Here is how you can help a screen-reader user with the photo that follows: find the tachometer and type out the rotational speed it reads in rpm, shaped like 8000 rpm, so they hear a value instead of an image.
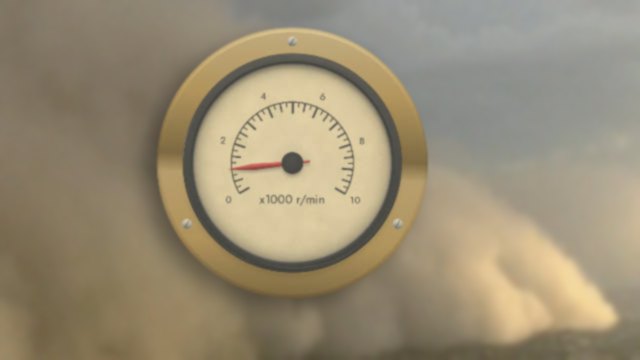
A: 1000 rpm
